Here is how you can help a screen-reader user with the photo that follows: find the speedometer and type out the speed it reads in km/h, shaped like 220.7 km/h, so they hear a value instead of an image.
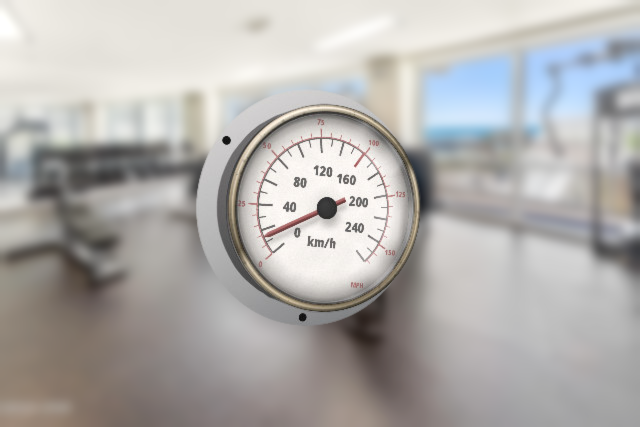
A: 15 km/h
